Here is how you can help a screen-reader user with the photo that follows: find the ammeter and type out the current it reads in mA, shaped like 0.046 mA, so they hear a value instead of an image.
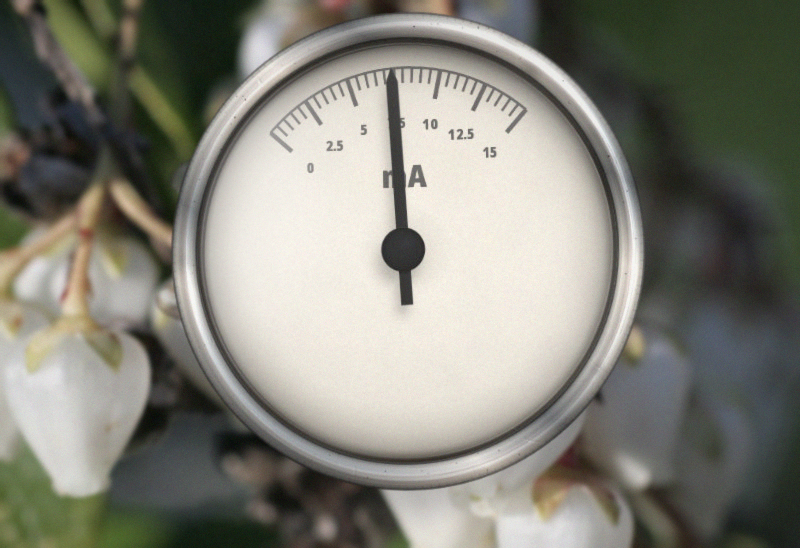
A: 7.5 mA
